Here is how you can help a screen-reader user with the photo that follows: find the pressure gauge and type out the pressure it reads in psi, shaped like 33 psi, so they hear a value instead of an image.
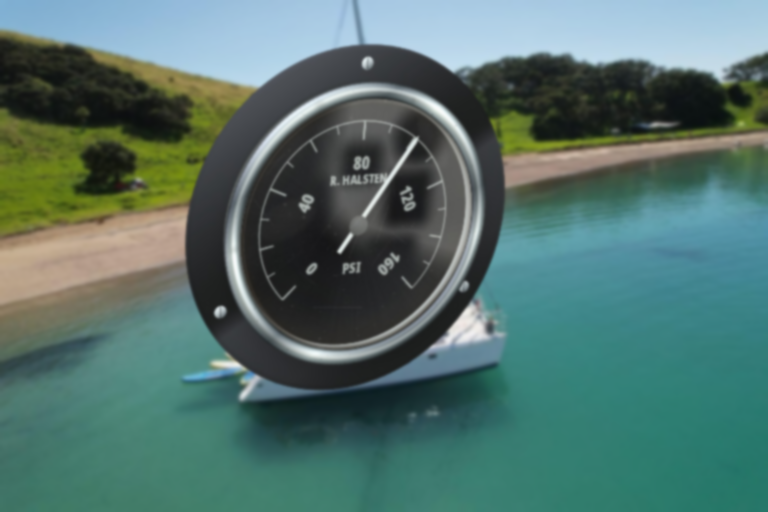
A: 100 psi
